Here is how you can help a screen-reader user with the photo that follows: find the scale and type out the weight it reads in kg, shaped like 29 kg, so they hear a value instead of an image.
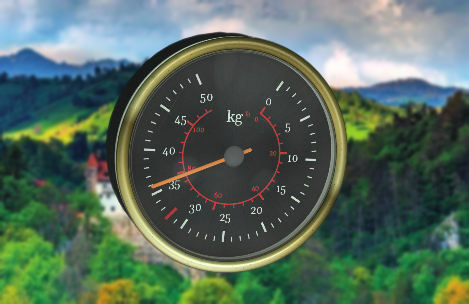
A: 36 kg
